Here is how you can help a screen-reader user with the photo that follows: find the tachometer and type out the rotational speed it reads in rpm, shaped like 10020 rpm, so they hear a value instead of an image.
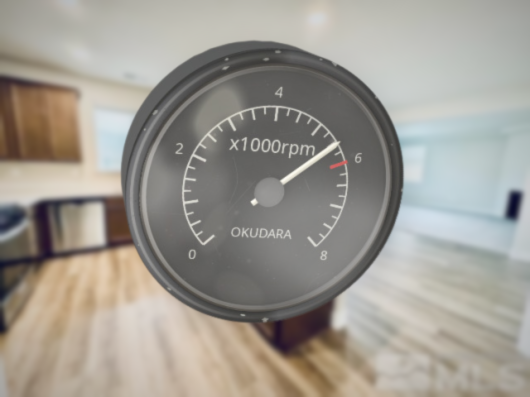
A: 5500 rpm
